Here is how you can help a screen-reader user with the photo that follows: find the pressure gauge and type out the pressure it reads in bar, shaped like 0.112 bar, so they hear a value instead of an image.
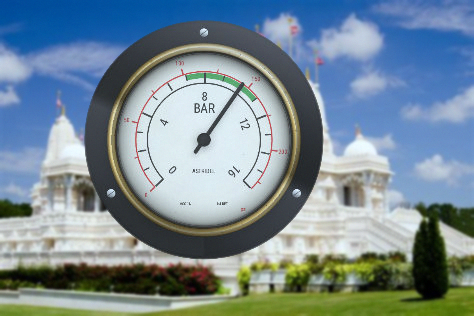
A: 10 bar
